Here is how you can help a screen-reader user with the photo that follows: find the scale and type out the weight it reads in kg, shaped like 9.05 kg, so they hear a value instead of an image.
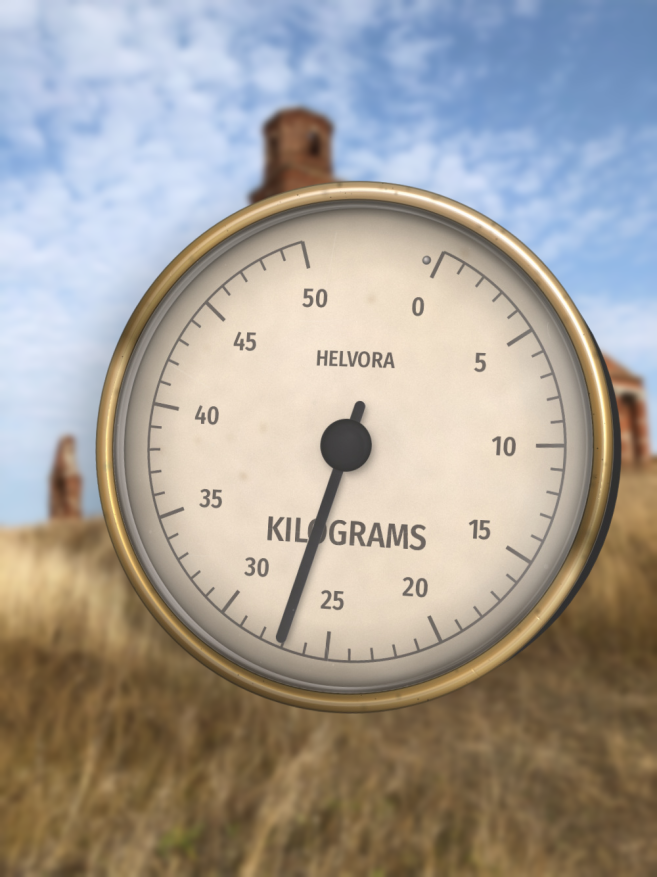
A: 27 kg
